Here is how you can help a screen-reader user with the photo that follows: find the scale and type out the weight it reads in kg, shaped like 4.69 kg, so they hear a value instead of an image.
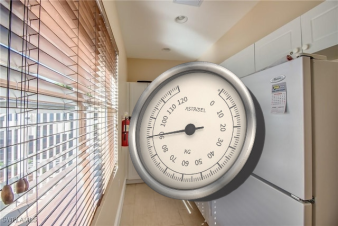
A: 90 kg
